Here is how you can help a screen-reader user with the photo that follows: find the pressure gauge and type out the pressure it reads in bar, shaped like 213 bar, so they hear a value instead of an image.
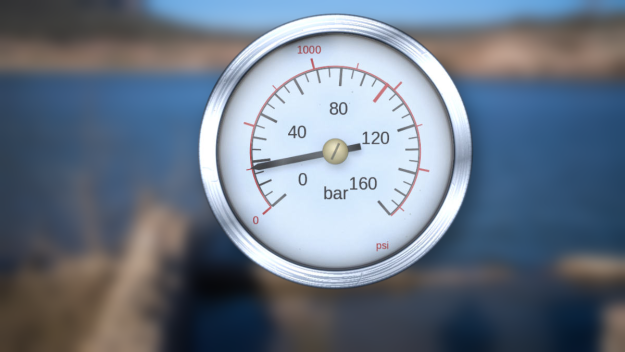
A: 17.5 bar
